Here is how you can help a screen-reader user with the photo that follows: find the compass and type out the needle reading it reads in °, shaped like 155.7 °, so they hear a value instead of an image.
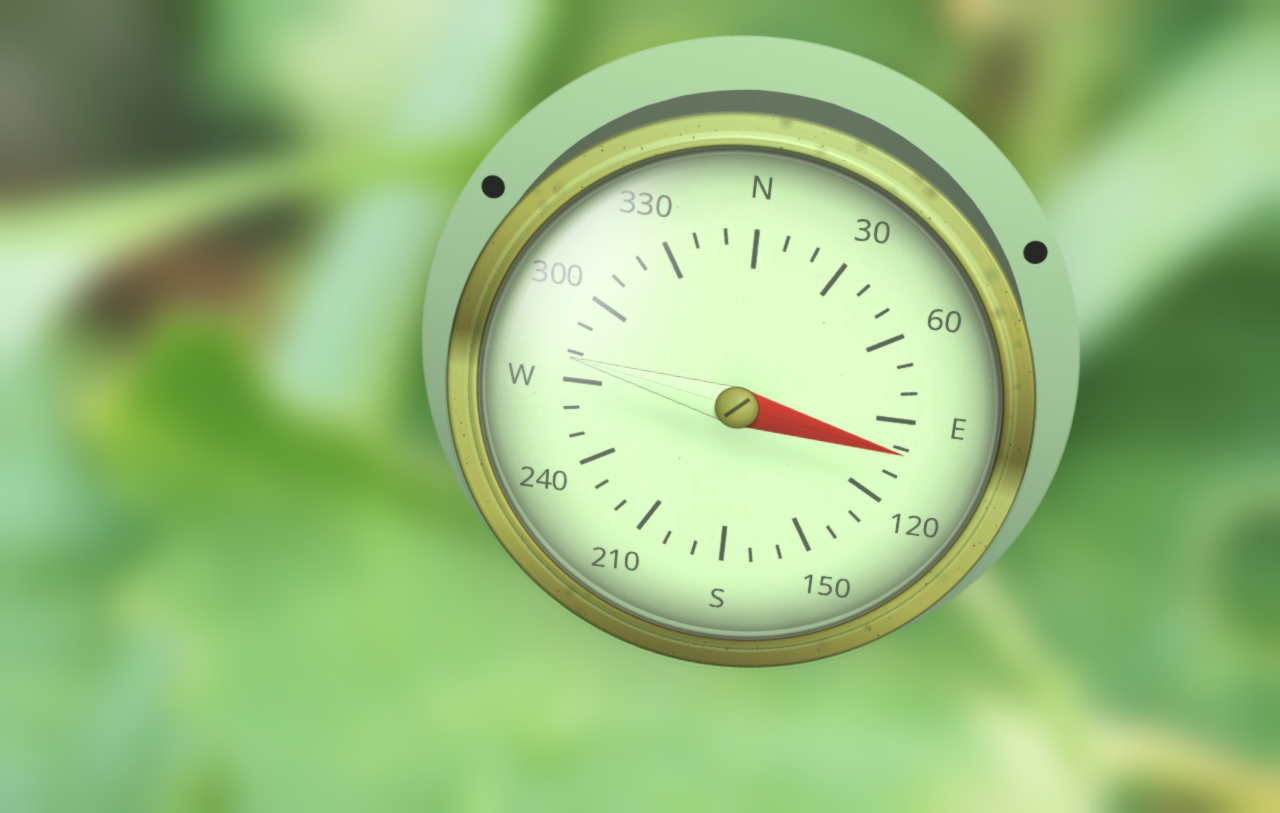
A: 100 °
